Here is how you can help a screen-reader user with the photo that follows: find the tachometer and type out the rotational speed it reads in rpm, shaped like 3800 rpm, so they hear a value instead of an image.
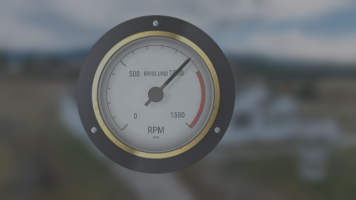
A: 1000 rpm
